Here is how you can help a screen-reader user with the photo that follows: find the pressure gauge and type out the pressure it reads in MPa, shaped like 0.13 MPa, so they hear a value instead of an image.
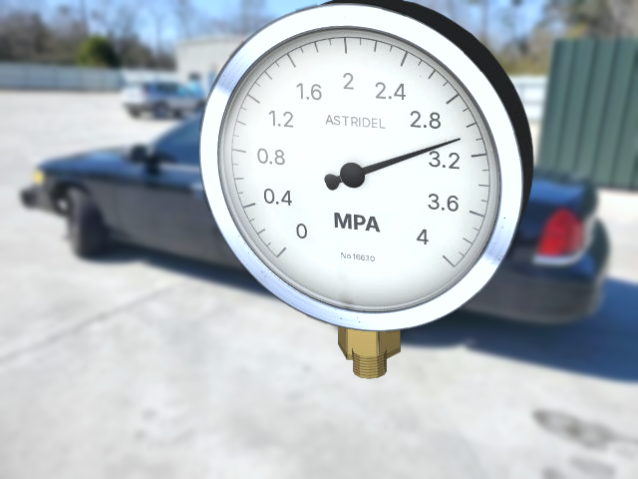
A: 3.05 MPa
